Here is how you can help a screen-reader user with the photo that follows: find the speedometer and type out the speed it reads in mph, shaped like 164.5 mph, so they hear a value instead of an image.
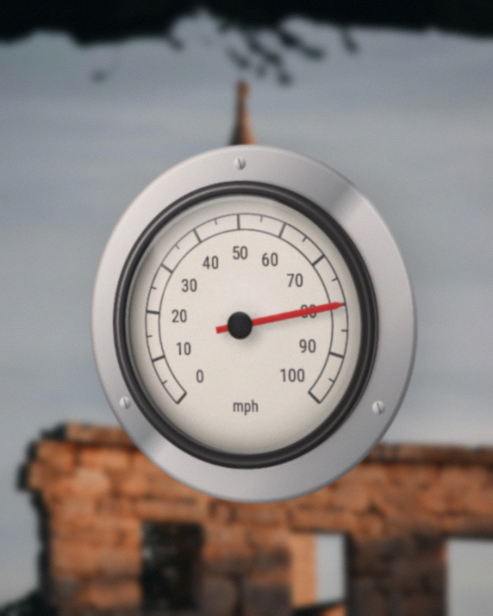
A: 80 mph
